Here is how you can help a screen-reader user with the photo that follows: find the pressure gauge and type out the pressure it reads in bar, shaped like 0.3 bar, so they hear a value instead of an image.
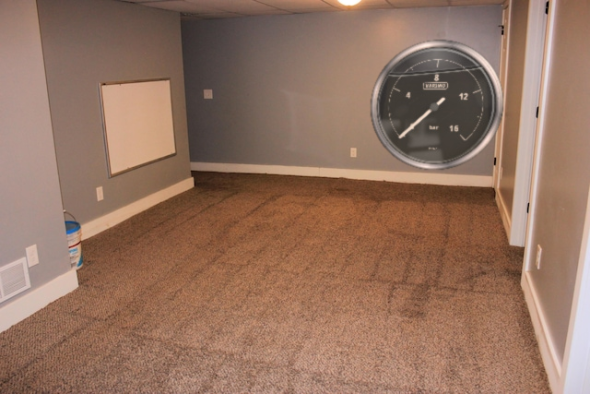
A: 0 bar
